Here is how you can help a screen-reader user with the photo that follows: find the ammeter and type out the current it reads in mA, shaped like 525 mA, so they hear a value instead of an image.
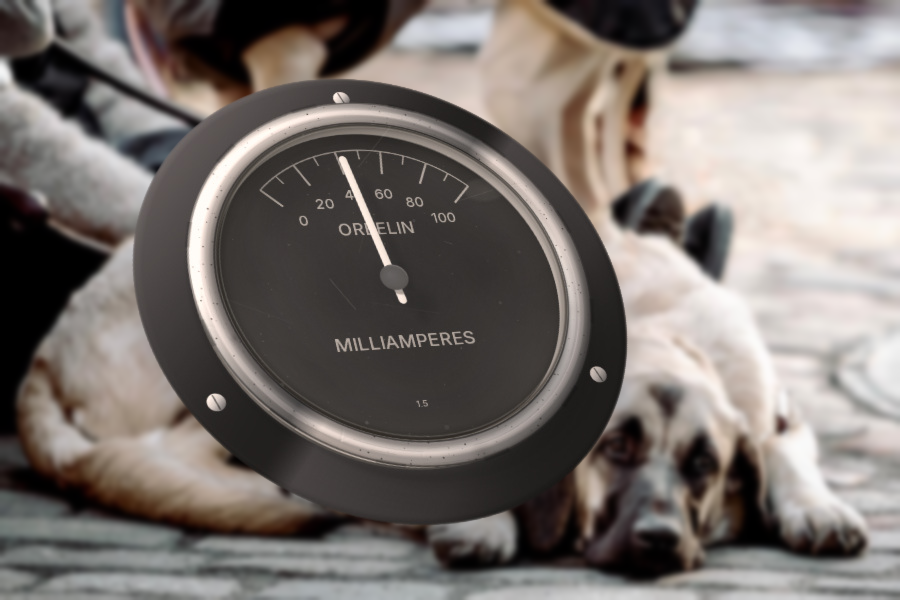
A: 40 mA
